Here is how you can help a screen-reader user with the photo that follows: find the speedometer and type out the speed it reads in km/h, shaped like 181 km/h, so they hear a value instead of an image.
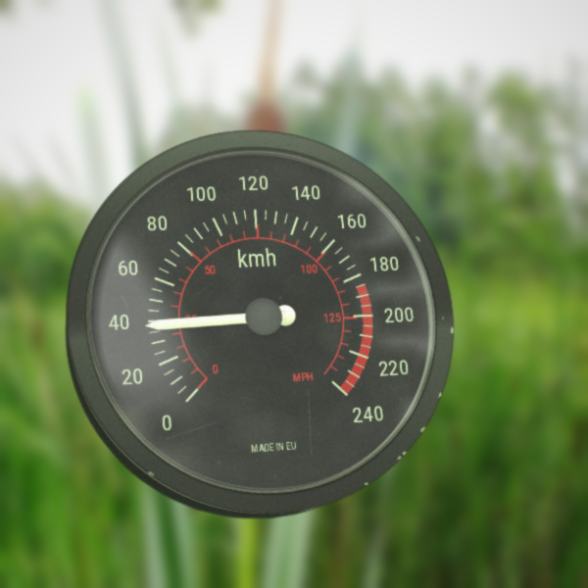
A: 37.5 km/h
